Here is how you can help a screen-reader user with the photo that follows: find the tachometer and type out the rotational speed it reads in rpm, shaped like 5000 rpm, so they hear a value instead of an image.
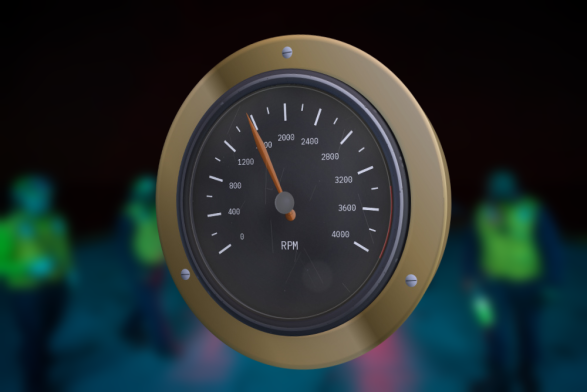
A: 1600 rpm
